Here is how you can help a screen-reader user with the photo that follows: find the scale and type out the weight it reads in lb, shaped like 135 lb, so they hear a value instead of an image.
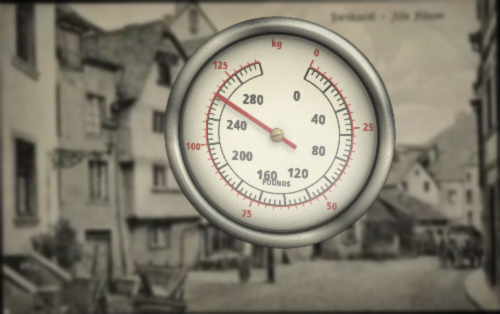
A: 260 lb
